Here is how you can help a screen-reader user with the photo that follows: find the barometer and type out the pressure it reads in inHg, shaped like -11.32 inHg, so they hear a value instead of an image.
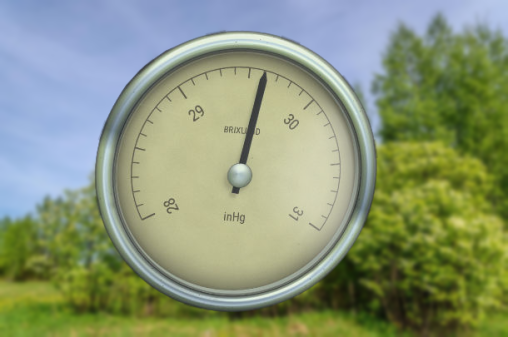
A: 29.6 inHg
